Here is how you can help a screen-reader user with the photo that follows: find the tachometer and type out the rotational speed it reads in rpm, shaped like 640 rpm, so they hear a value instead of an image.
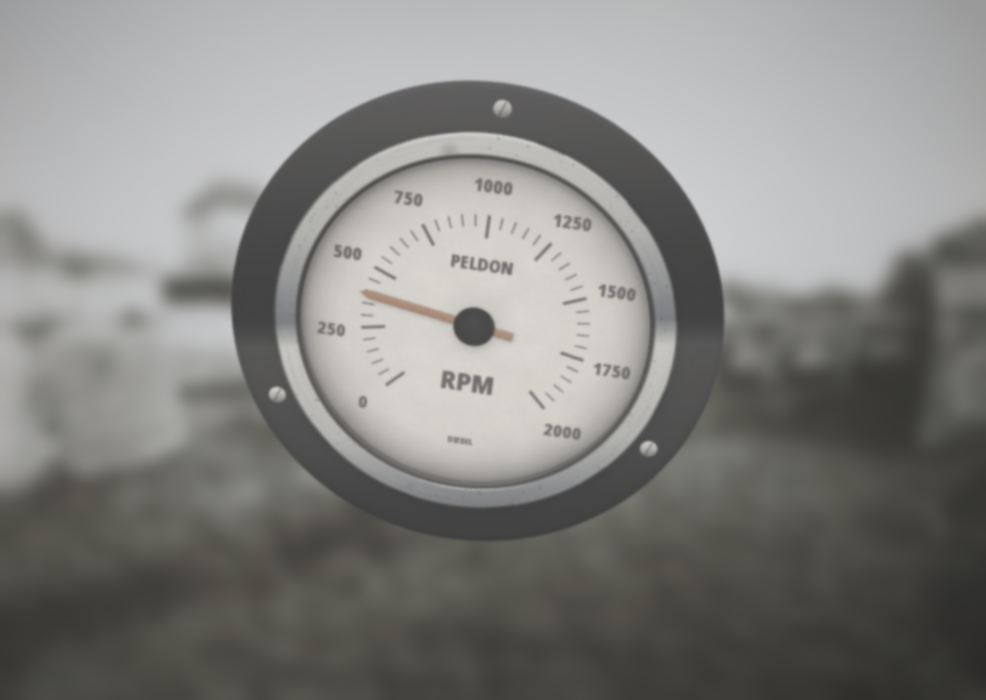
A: 400 rpm
